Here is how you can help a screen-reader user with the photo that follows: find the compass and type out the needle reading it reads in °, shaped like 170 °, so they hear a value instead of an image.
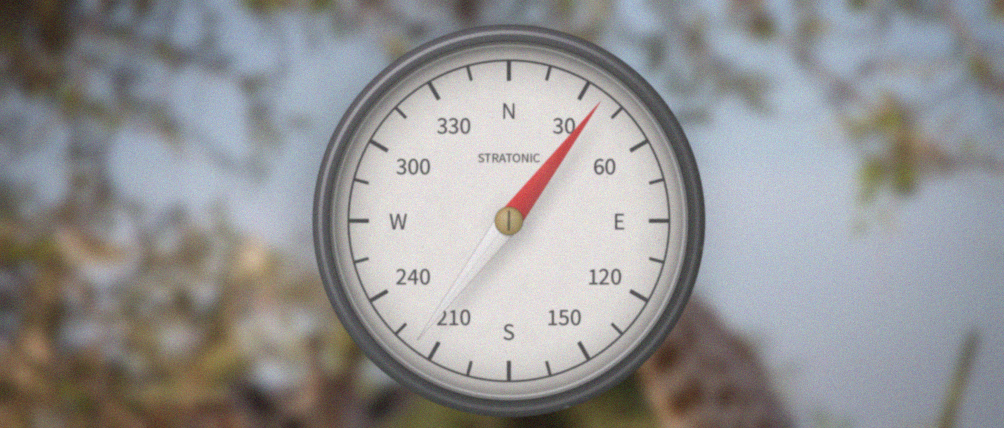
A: 37.5 °
